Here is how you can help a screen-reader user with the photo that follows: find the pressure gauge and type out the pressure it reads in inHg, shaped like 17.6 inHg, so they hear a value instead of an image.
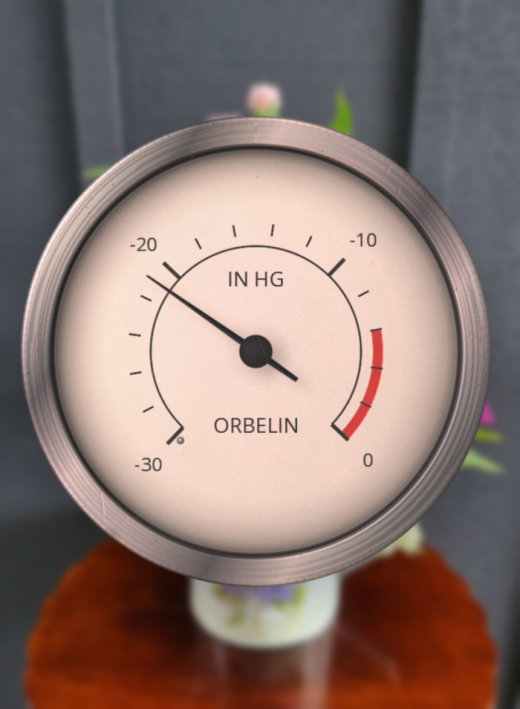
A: -21 inHg
